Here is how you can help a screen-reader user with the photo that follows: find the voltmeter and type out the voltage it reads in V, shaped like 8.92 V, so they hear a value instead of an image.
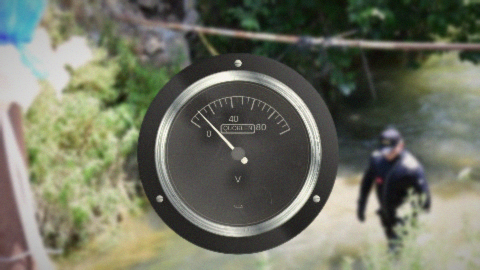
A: 10 V
